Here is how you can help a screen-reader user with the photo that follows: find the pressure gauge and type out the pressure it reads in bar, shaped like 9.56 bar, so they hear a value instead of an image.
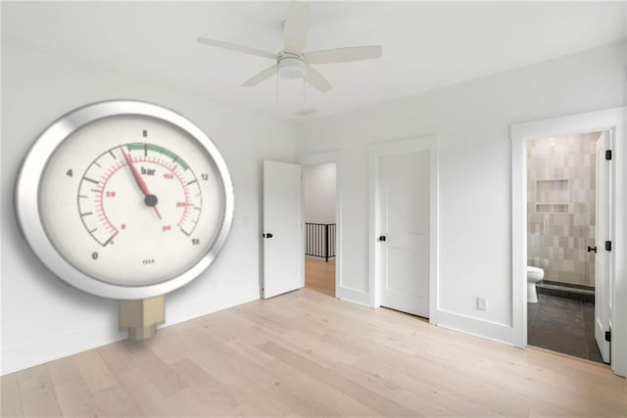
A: 6.5 bar
